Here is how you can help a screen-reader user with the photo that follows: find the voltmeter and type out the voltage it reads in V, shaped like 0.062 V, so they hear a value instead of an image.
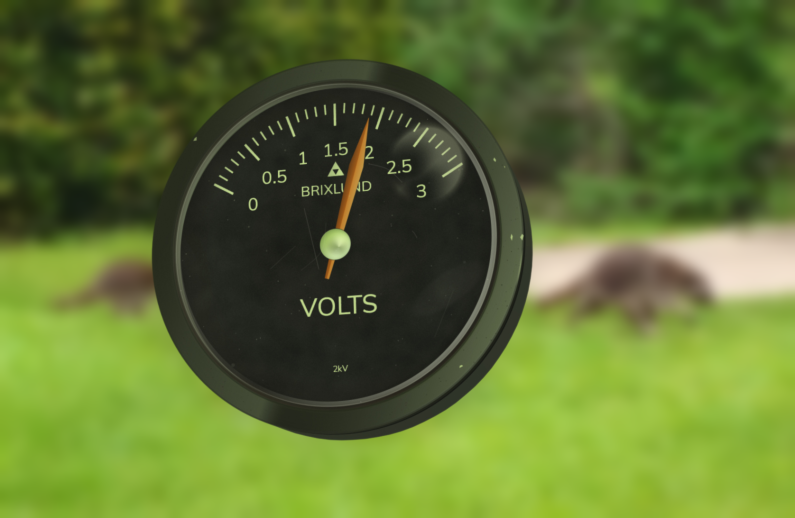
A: 1.9 V
